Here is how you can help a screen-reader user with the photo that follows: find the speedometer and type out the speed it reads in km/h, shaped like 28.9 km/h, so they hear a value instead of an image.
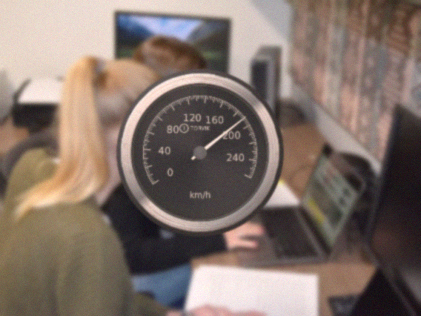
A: 190 km/h
